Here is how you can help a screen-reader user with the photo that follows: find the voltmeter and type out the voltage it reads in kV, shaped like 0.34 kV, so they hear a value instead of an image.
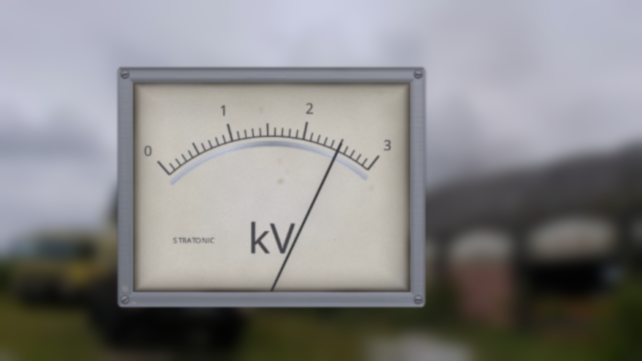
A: 2.5 kV
